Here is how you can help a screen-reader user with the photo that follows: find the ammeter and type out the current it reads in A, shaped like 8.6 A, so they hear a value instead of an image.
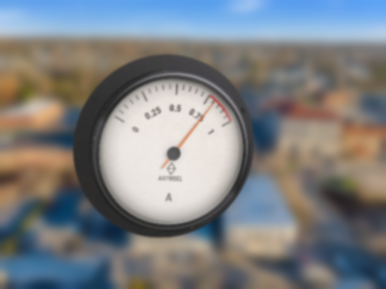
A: 0.8 A
